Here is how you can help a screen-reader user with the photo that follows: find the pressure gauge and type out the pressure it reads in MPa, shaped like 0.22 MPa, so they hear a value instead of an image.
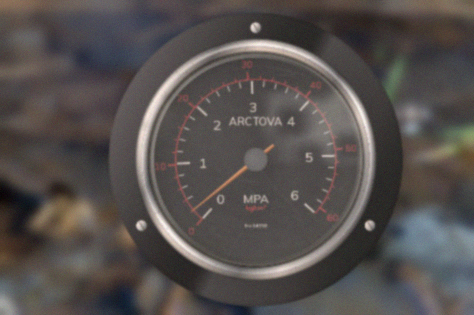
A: 0.2 MPa
